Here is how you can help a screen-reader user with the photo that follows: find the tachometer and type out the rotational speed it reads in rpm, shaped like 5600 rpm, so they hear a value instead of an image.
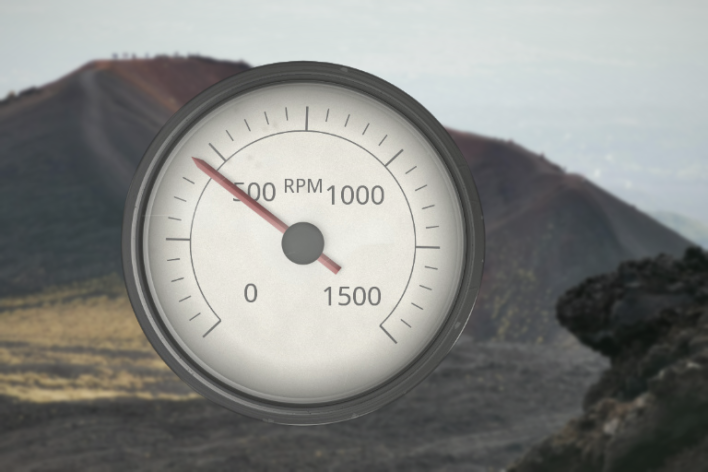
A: 450 rpm
